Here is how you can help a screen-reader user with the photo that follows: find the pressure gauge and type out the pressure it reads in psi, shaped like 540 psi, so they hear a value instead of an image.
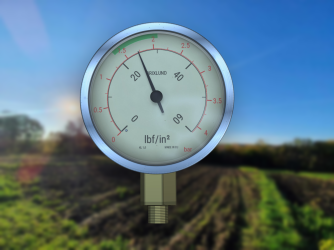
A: 25 psi
